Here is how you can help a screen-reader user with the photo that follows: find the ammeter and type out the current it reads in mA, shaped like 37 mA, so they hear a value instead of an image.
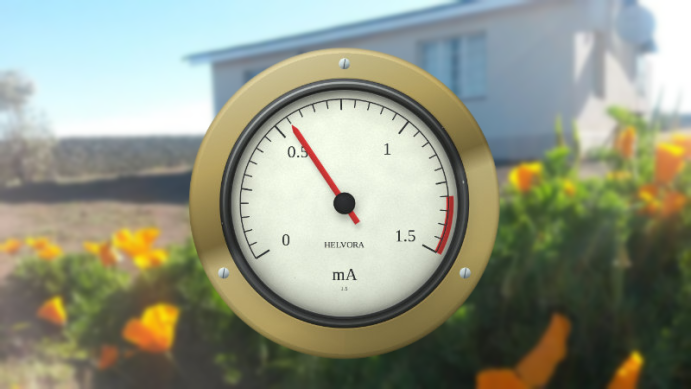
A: 0.55 mA
